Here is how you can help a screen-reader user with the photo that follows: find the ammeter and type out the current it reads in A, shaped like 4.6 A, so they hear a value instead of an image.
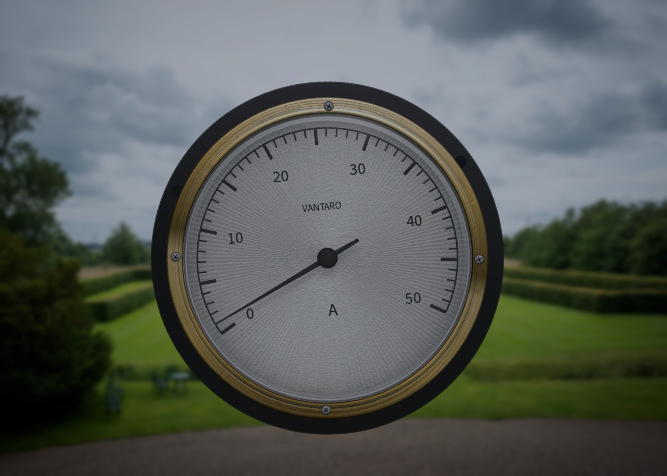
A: 1 A
